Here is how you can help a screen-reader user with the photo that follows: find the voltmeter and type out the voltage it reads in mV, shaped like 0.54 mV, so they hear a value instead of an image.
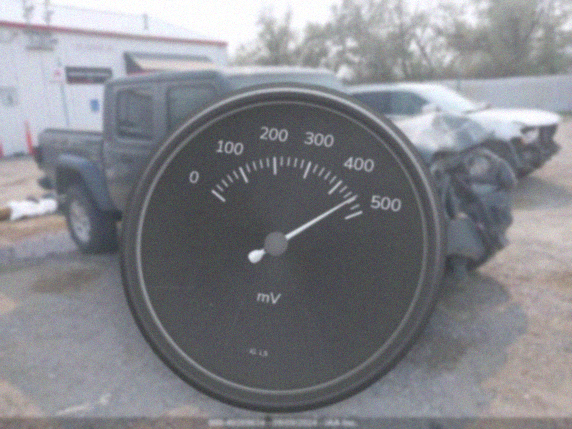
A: 460 mV
